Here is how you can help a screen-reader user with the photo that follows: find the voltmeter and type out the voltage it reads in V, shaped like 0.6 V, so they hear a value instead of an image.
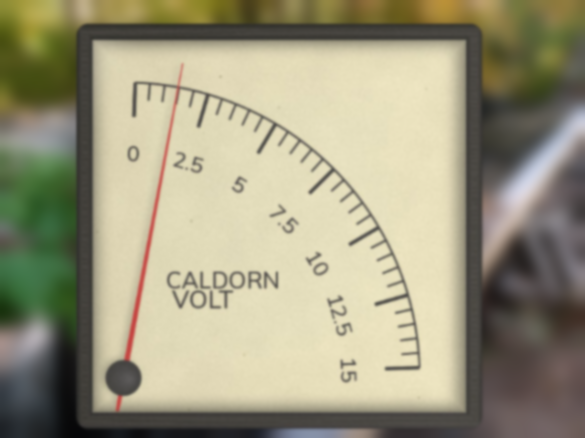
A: 1.5 V
